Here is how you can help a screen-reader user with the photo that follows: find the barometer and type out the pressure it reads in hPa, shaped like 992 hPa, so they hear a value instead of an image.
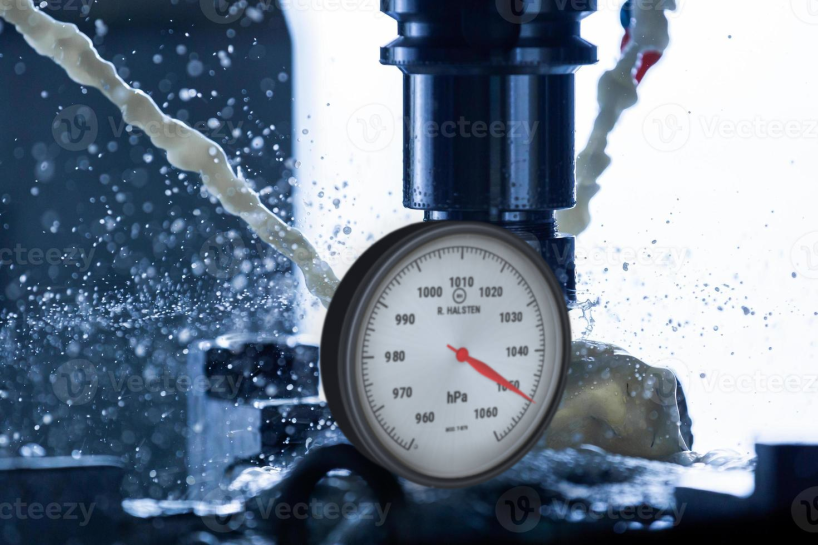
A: 1050 hPa
